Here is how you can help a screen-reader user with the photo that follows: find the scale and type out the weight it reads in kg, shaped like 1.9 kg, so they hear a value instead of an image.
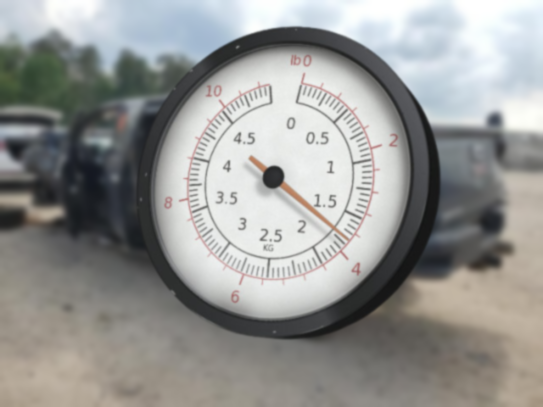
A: 1.7 kg
